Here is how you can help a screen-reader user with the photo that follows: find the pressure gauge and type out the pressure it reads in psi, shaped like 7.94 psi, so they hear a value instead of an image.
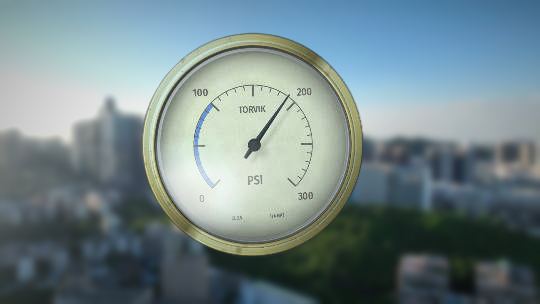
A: 190 psi
